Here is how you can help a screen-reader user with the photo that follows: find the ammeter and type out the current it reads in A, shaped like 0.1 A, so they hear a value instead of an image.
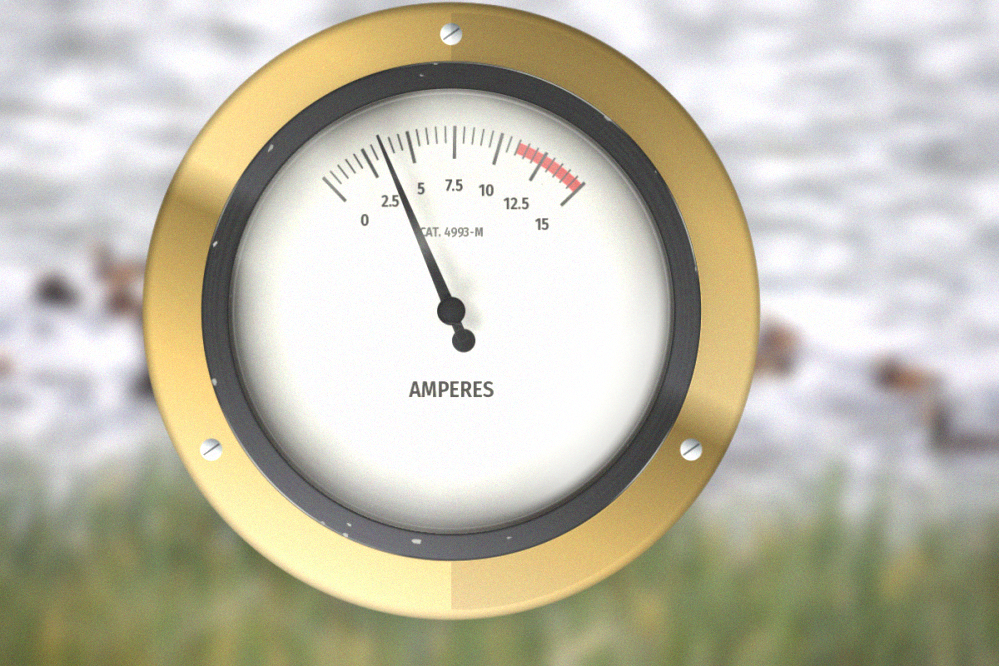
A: 3.5 A
